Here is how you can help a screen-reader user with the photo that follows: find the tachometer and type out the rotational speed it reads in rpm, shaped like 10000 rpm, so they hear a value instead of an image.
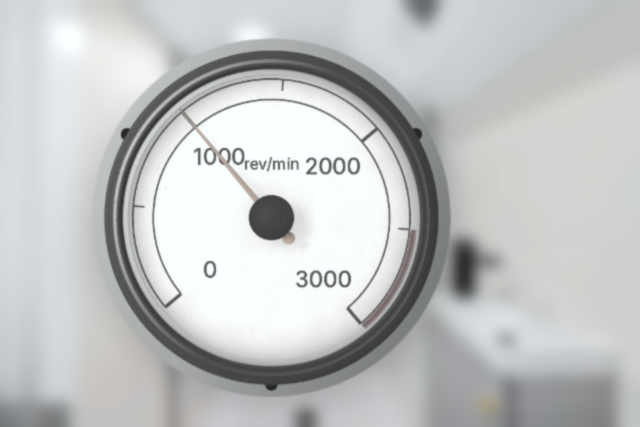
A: 1000 rpm
